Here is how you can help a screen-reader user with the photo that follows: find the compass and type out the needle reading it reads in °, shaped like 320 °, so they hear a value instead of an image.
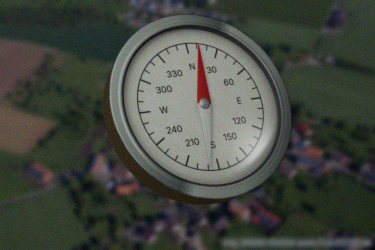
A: 10 °
